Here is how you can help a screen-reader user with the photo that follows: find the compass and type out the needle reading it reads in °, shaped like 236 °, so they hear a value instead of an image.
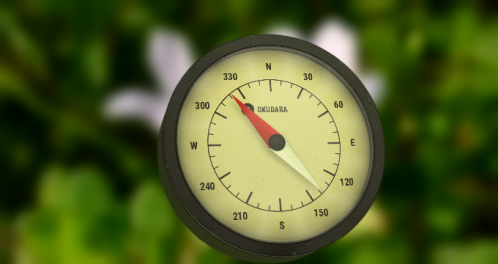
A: 320 °
